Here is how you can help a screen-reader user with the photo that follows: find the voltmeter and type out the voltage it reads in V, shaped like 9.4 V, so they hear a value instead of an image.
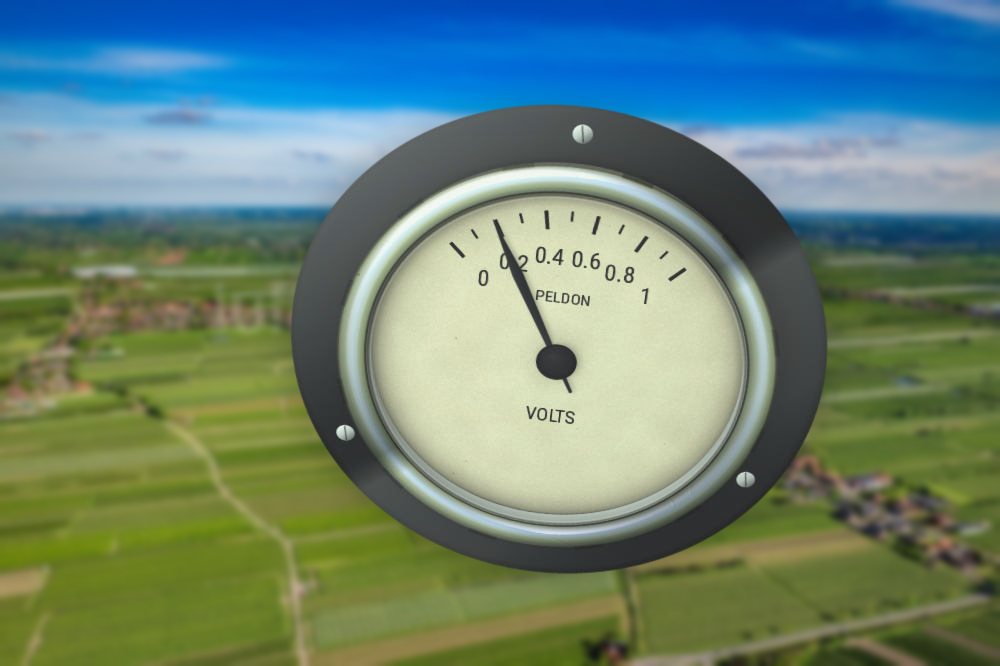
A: 0.2 V
